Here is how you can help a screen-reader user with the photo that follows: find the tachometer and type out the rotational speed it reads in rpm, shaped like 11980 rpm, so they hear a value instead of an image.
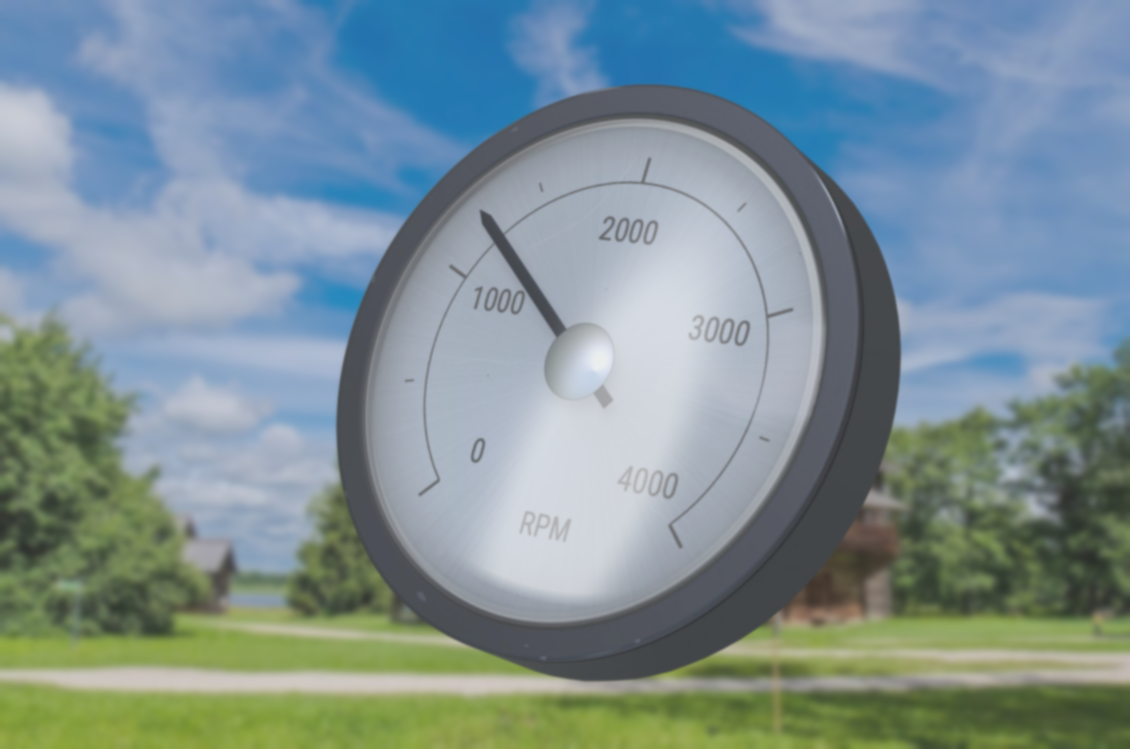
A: 1250 rpm
